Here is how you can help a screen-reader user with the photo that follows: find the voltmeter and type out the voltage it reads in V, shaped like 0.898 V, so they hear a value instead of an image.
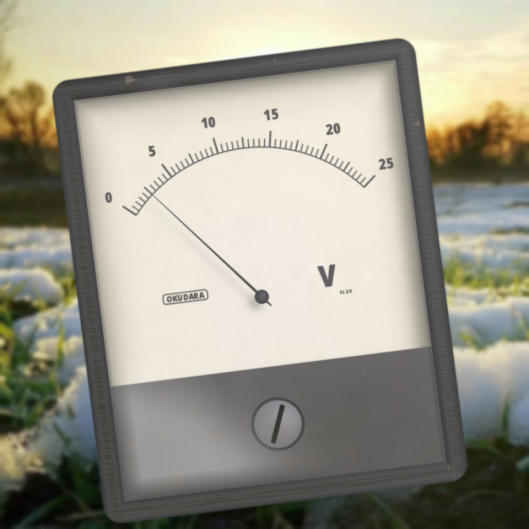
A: 2.5 V
